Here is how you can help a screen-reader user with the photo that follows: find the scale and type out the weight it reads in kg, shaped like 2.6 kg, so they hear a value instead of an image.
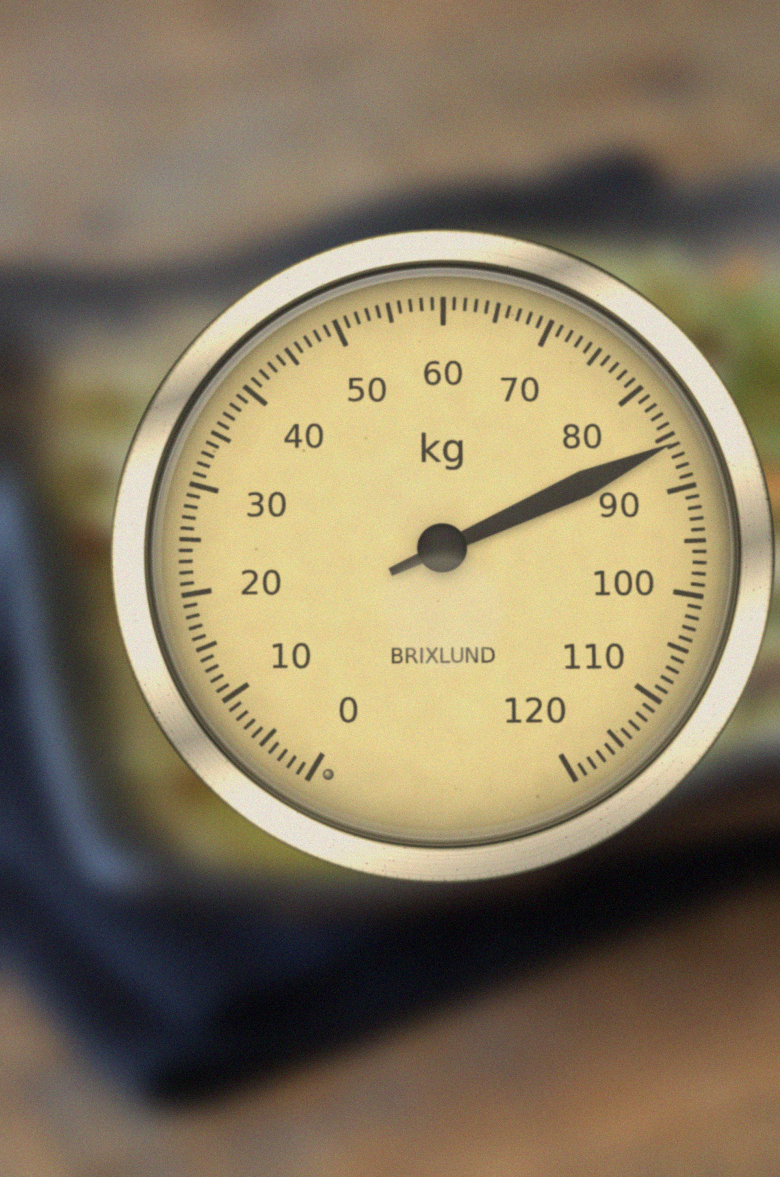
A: 86 kg
